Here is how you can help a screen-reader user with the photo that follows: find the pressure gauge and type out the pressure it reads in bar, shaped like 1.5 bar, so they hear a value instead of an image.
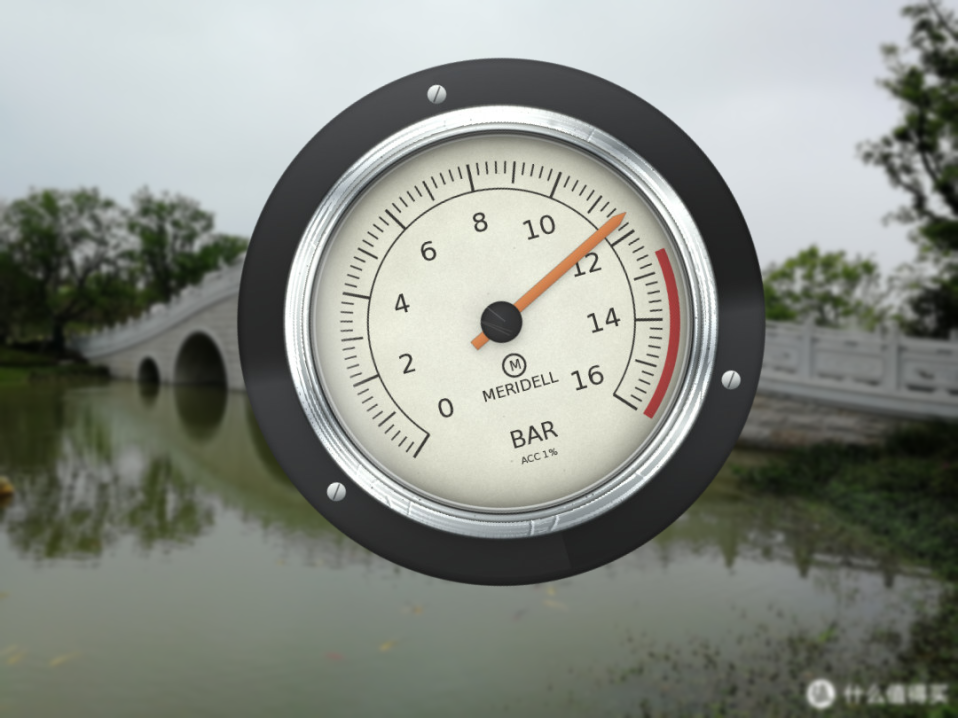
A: 11.6 bar
